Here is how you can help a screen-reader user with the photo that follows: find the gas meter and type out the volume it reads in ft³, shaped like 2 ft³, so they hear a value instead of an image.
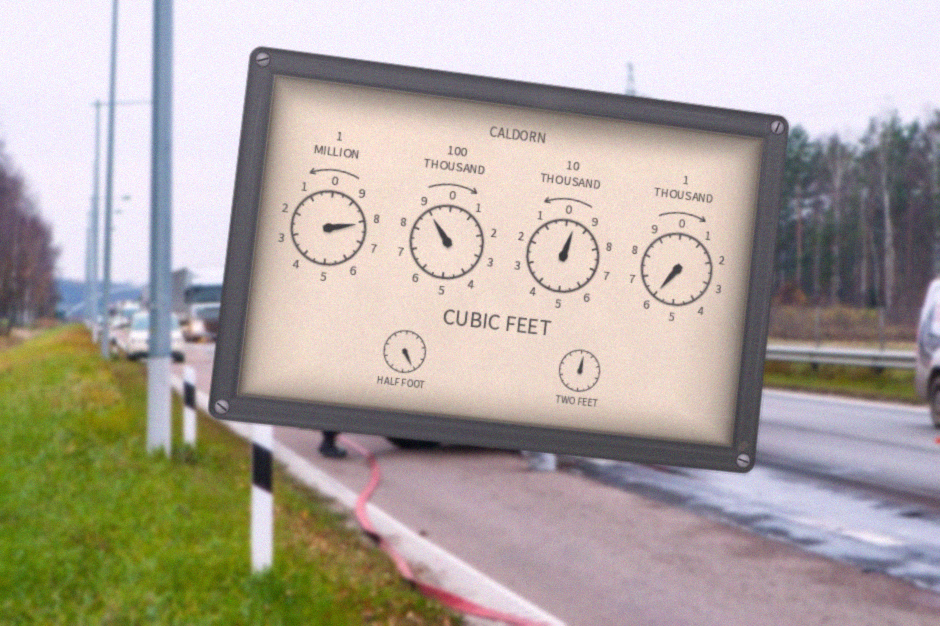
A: 789600 ft³
